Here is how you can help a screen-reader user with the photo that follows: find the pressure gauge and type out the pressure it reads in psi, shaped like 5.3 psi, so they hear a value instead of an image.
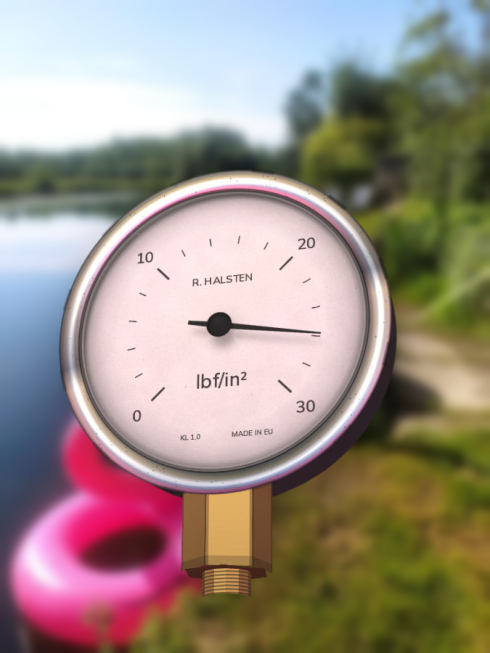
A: 26 psi
